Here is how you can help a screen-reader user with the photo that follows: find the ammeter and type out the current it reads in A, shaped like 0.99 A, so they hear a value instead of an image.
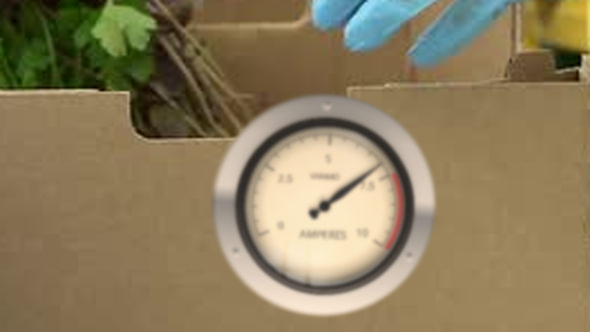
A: 7 A
